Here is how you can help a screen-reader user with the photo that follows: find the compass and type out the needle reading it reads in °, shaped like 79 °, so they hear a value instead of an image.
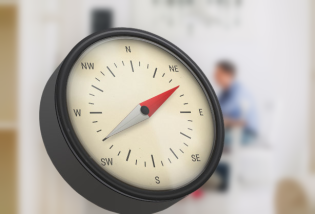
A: 60 °
